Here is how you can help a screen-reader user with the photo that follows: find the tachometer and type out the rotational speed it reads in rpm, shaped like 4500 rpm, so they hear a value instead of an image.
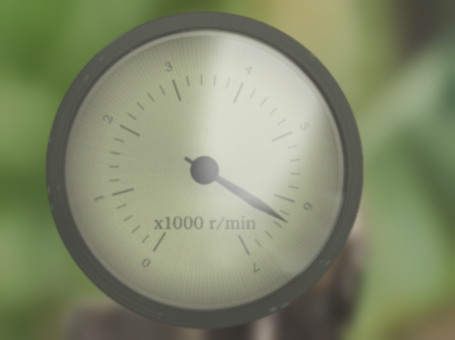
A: 6300 rpm
